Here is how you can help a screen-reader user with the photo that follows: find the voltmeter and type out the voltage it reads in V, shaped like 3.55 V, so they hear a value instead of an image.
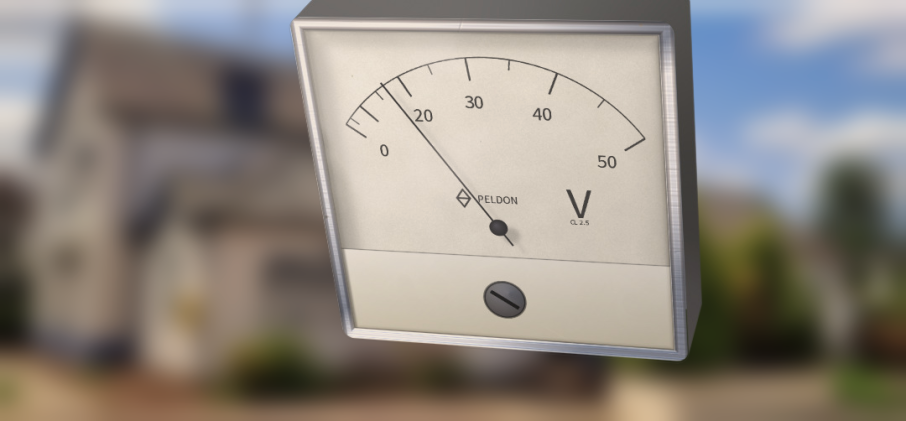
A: 17.5 V
